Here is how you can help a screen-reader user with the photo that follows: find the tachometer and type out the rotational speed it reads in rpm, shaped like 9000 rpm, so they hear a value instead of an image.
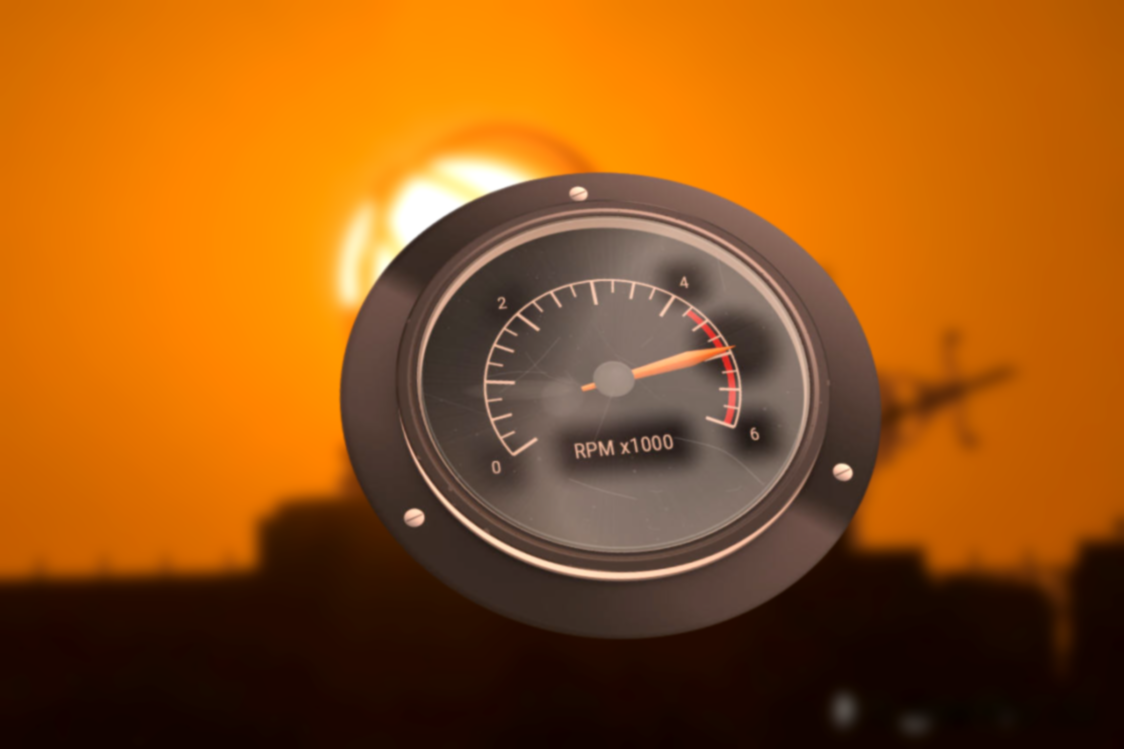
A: 5000 rpm
